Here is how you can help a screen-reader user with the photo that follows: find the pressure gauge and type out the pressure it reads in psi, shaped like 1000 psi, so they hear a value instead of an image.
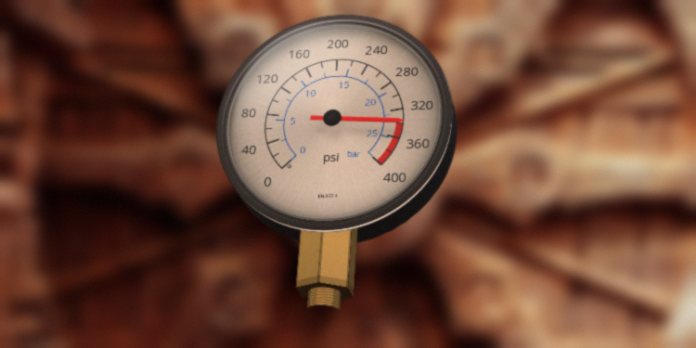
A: 340 psi
